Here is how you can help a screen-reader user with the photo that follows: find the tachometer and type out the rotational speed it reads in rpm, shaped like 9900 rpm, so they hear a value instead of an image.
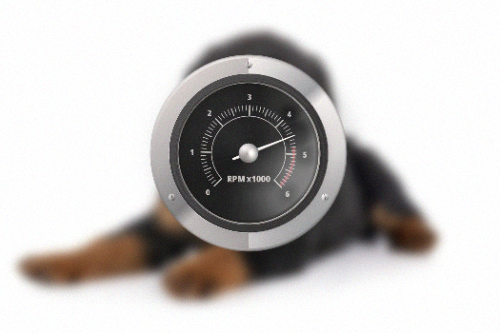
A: 4500 rpm
